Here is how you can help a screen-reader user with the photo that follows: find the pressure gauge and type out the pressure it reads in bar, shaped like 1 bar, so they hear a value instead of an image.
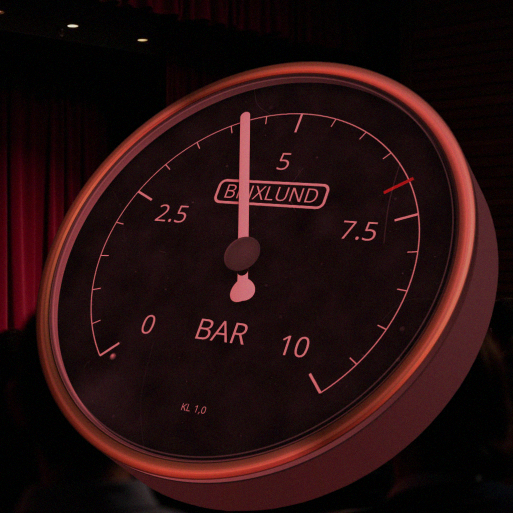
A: 4.25 bar
